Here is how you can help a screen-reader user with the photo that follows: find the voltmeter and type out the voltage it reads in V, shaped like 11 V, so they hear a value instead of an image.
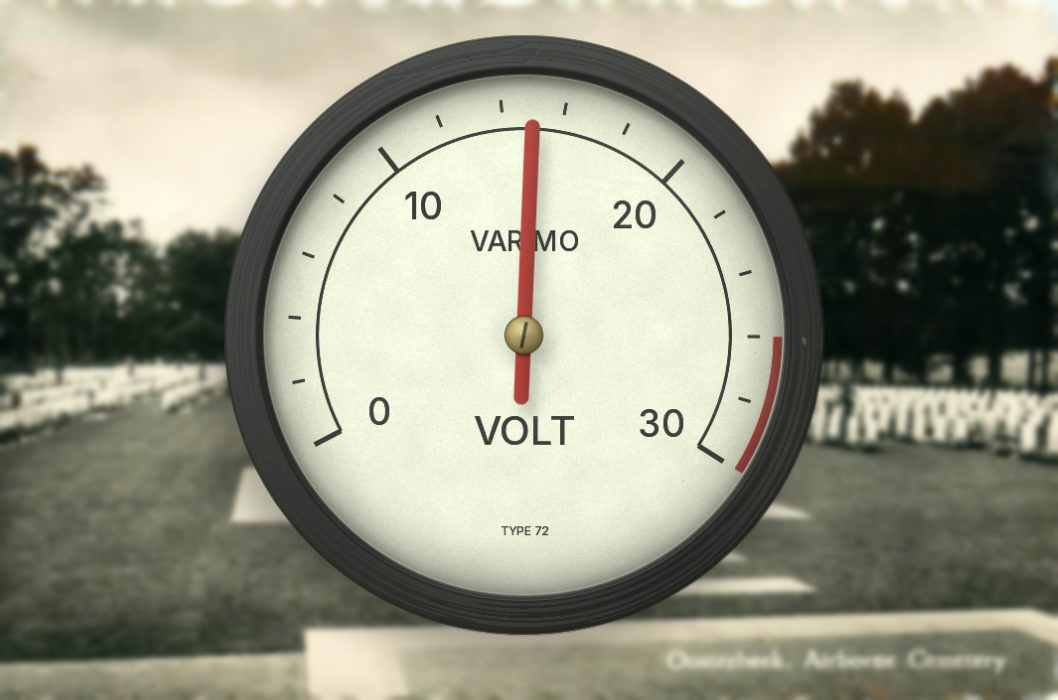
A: 15 V
